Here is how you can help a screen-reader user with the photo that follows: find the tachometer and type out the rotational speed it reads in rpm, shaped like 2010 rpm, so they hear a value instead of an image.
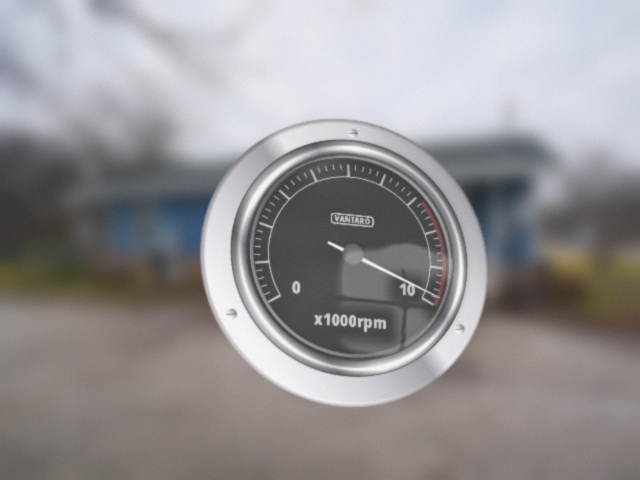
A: 9800 rpm
